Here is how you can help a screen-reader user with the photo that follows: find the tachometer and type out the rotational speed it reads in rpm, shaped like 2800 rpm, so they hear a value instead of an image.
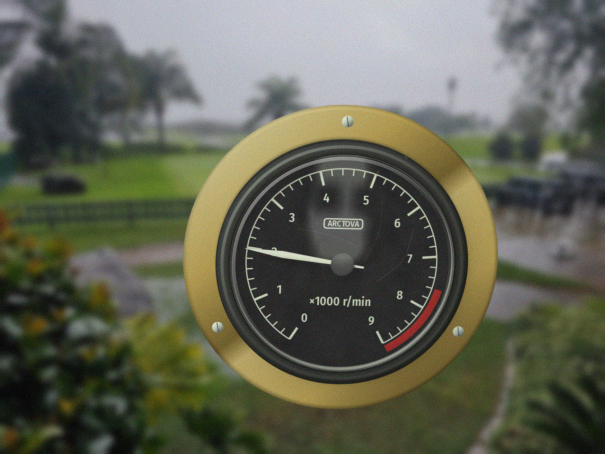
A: 2000 rpm
